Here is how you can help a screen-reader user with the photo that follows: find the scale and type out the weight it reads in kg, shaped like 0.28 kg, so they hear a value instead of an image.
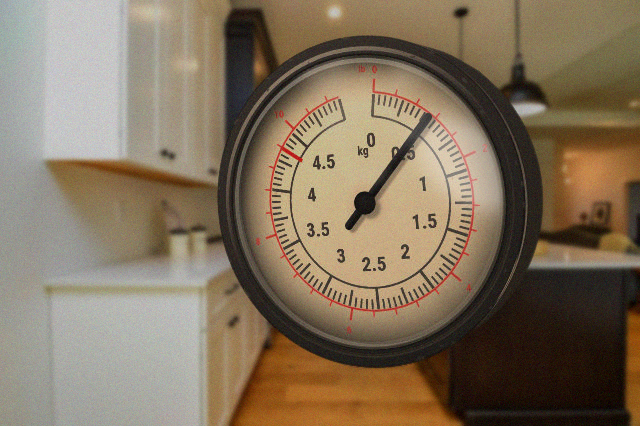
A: 0.5 kg
